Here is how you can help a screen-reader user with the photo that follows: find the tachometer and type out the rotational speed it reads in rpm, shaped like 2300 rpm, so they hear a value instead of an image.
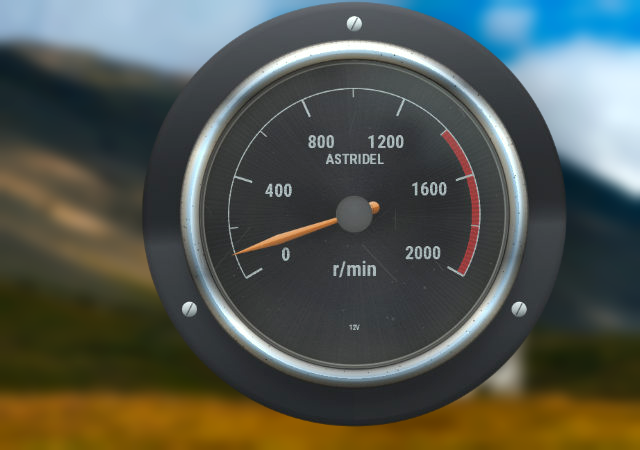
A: 100 rpm
